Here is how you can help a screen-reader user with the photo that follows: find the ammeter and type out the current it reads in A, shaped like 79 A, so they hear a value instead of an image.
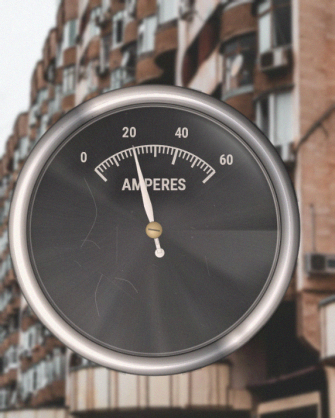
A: 20 A
